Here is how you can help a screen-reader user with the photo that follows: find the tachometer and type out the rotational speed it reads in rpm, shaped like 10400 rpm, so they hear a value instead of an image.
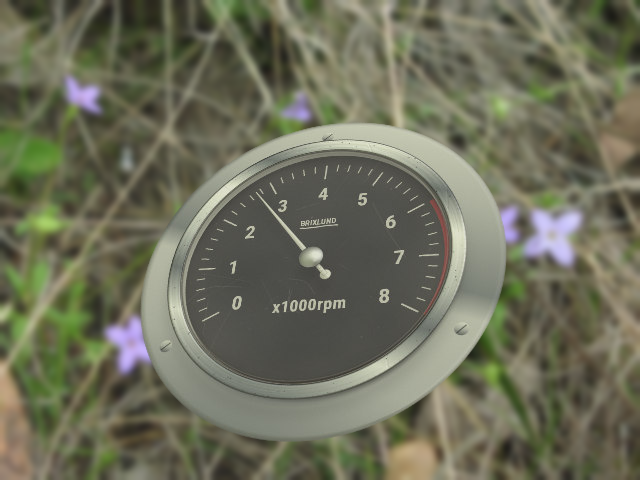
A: 2700 rpm
